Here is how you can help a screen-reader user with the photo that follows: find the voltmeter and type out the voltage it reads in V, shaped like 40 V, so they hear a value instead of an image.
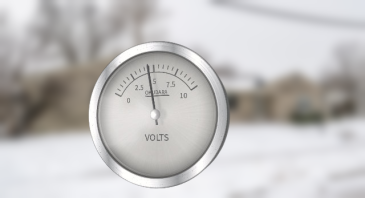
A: 4.5 V
